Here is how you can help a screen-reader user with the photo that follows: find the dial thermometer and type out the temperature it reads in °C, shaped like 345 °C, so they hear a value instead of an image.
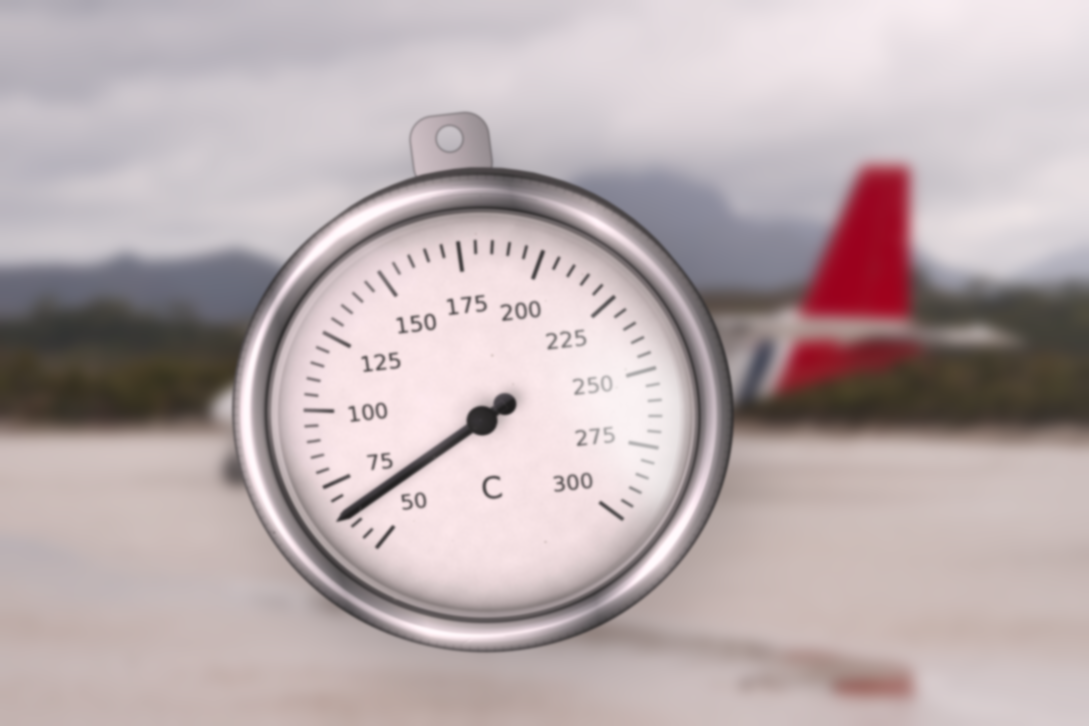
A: 65 °C
